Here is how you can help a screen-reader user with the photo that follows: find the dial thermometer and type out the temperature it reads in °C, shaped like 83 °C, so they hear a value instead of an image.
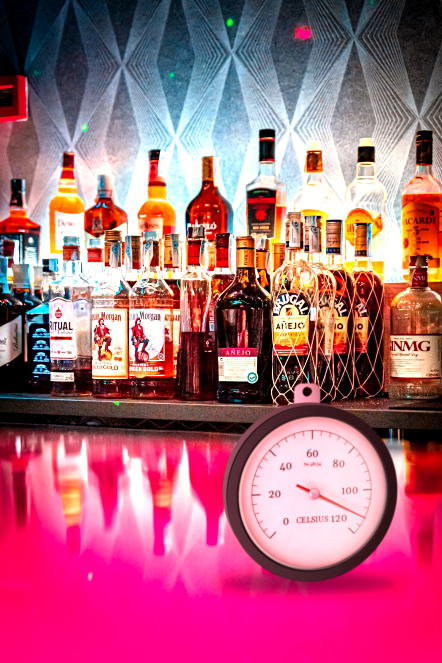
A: 112 °C
